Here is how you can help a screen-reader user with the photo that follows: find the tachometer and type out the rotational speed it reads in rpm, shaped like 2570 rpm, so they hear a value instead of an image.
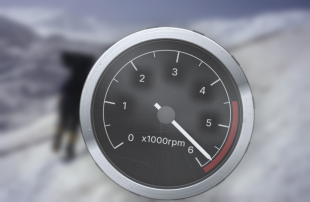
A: 5750 rpm
